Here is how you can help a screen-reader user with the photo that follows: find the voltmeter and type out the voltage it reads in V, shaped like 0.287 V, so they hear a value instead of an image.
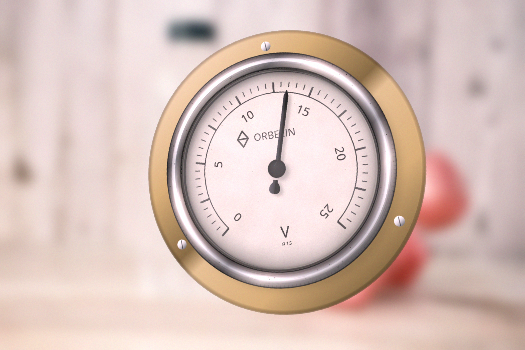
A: 13.5 V
